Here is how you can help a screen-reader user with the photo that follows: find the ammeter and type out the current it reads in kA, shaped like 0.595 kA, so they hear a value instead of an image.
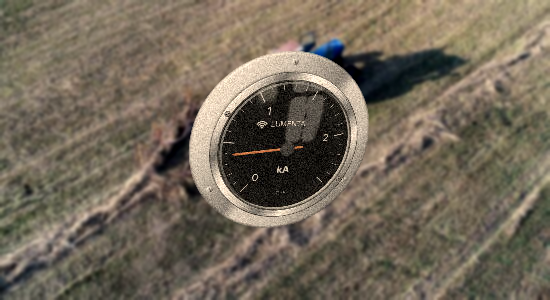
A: 0.4 kA
